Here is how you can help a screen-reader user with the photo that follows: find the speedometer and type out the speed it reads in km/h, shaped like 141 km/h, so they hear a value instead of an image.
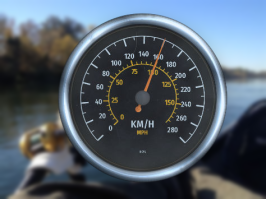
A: 160 km/h
